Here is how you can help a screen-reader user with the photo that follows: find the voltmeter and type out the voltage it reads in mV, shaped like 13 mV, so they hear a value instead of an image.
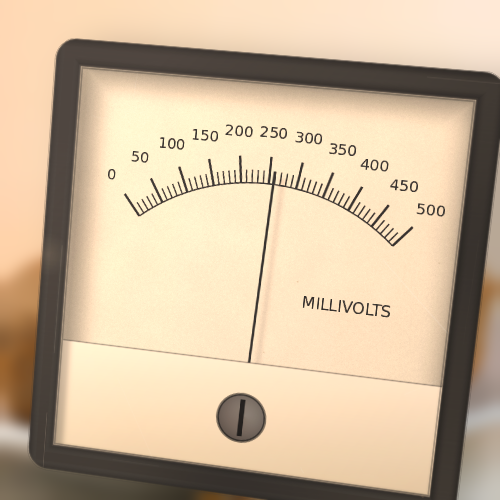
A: 260 mV
